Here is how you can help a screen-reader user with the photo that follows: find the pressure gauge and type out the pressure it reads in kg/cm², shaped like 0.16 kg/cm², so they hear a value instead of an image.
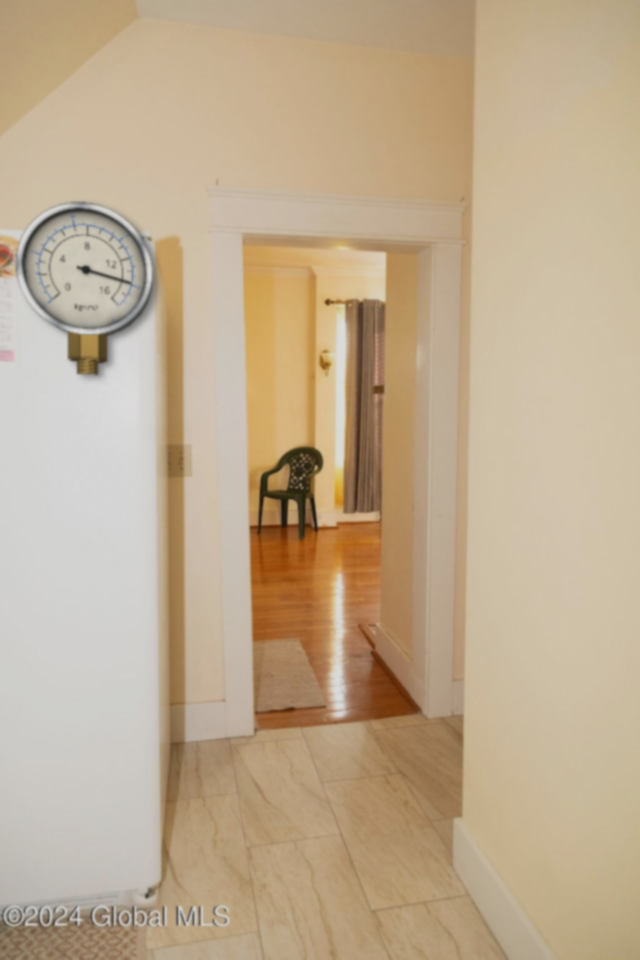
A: 14 kg/cm²
